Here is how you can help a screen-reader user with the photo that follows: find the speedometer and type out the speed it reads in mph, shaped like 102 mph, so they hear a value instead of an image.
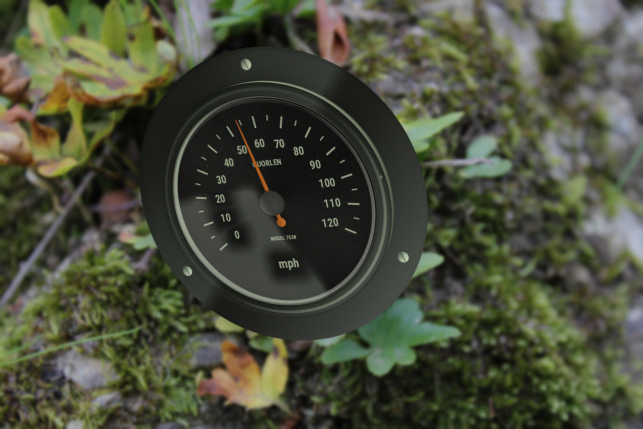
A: 55 mph
